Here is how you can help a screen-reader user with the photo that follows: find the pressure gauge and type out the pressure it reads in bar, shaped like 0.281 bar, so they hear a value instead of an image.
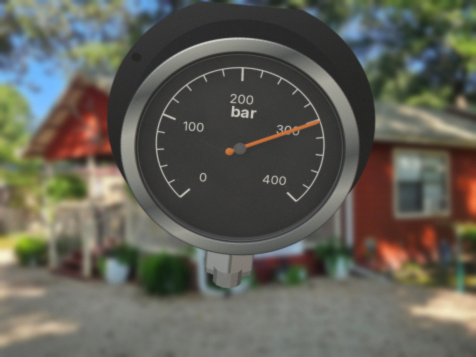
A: 300 bar
